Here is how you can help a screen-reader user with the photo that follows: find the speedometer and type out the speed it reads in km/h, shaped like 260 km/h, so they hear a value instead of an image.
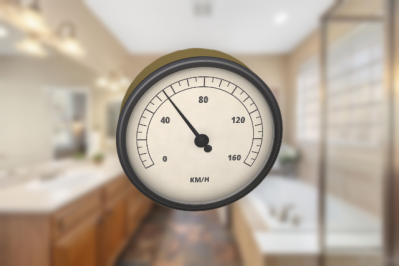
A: 55 km/h
